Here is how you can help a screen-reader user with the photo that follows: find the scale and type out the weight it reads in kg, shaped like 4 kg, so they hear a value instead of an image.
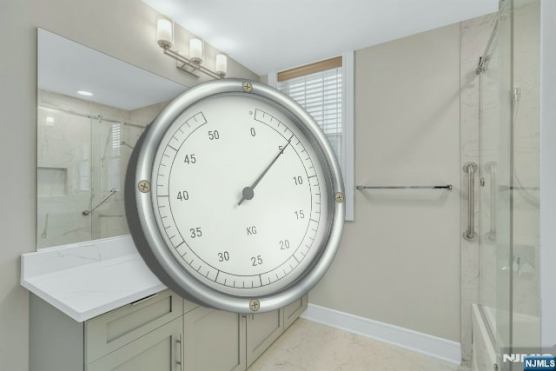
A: 5 kg
